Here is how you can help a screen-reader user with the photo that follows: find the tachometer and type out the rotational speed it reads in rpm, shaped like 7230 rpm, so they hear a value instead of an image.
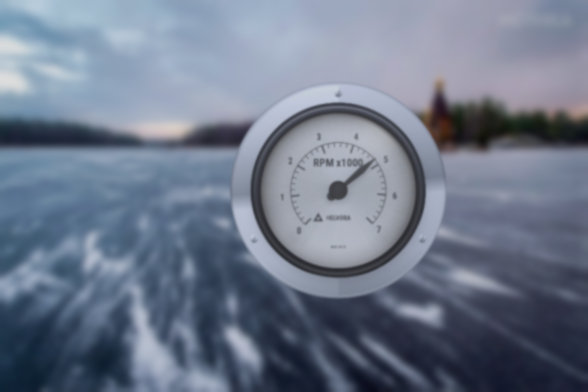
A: 4800 rpm
